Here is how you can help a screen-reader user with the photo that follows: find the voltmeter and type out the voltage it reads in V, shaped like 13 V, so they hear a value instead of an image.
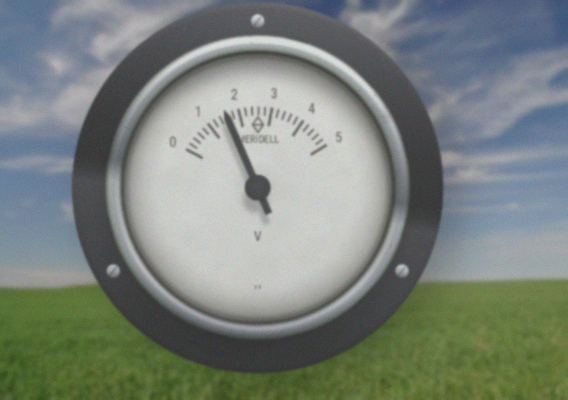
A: 1.6 V
